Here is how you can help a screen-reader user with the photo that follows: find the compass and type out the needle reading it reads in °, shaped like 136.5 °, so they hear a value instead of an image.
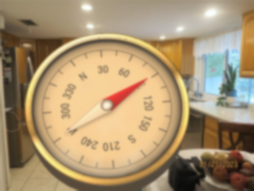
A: 90 °
